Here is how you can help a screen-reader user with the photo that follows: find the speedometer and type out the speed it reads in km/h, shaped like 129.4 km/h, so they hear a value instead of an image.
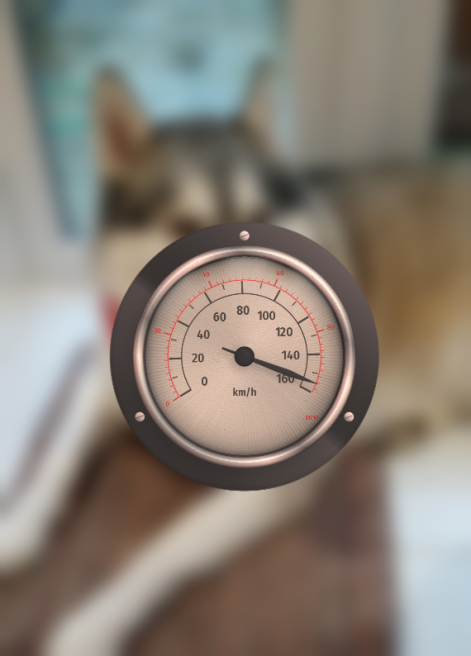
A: 155 km/h
